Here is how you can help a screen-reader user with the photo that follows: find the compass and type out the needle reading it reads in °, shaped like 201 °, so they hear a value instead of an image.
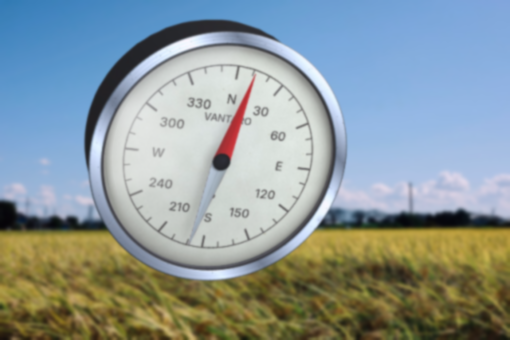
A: 10 °
